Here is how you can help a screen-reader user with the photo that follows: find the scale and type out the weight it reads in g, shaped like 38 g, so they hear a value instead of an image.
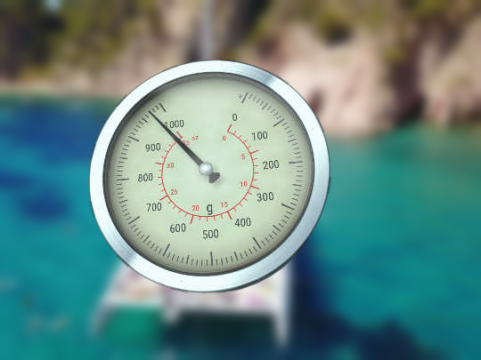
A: 970 g
